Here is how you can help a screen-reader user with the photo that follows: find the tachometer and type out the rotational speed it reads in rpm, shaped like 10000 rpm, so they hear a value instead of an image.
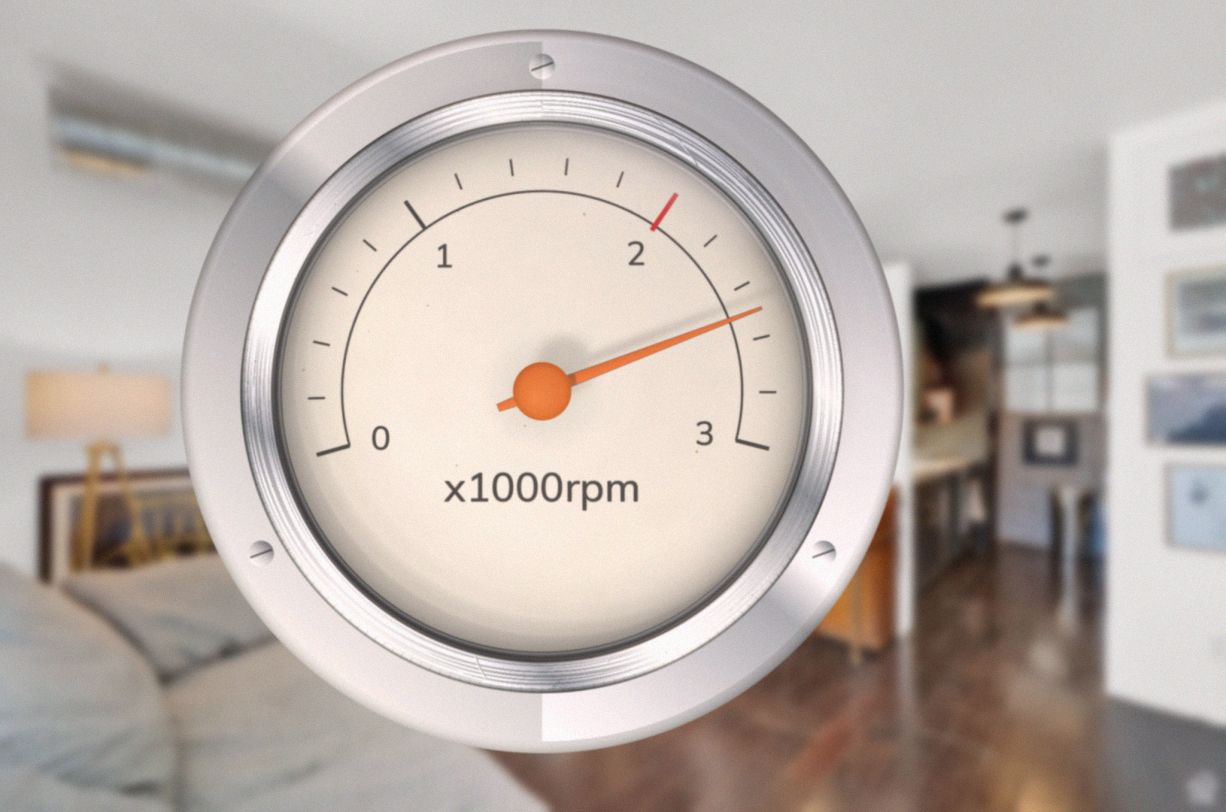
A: 2500 rpm
